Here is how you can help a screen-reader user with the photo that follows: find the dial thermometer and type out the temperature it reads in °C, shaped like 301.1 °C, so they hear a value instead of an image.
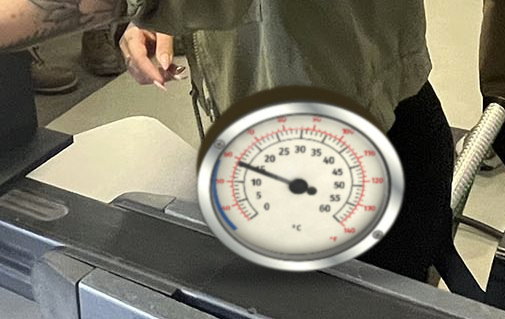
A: 15 °C
